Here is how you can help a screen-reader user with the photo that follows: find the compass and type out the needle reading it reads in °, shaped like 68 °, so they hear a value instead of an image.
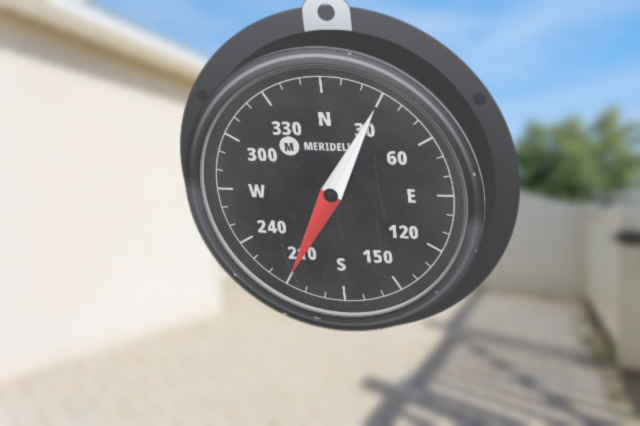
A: 210 °
